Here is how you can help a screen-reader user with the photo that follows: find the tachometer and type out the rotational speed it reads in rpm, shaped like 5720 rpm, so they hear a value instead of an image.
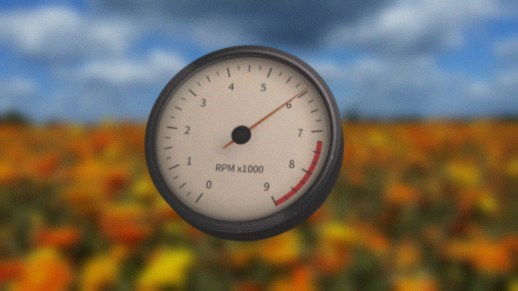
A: 6000 rpm
